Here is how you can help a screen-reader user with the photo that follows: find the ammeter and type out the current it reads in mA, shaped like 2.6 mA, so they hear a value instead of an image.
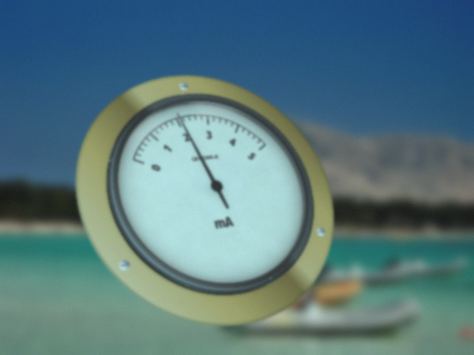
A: 2 mA
